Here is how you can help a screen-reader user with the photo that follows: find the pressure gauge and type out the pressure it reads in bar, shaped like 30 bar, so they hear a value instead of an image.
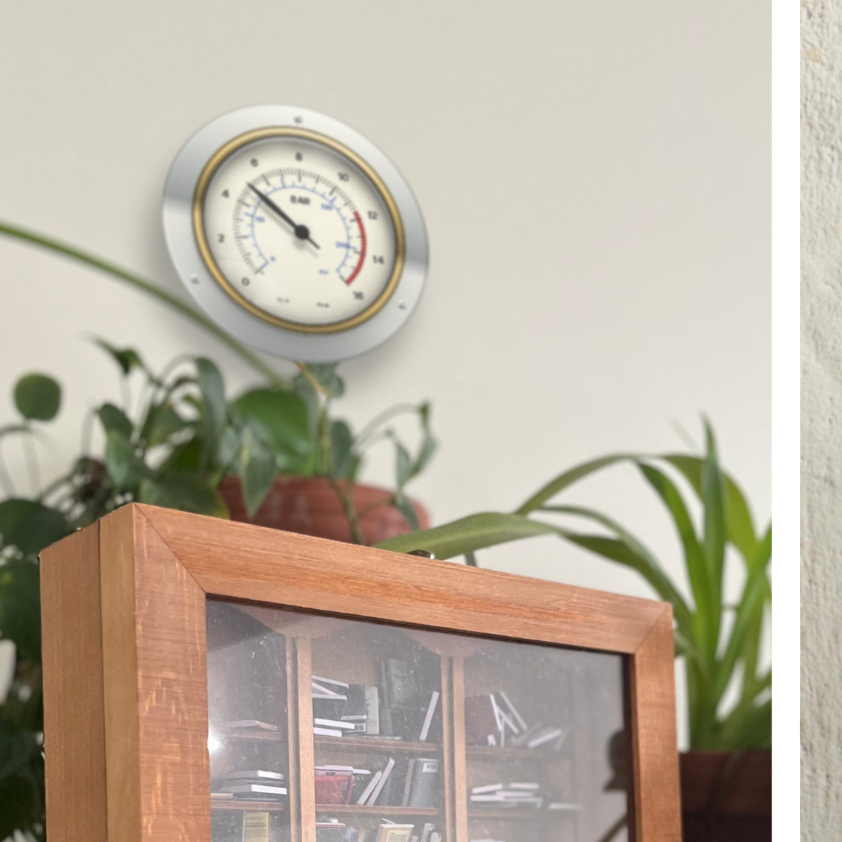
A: 5 bar
